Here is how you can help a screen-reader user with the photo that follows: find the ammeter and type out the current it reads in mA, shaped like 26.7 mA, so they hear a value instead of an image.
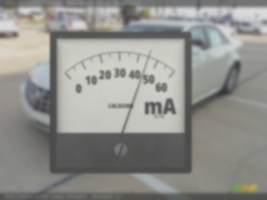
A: 45 mA
